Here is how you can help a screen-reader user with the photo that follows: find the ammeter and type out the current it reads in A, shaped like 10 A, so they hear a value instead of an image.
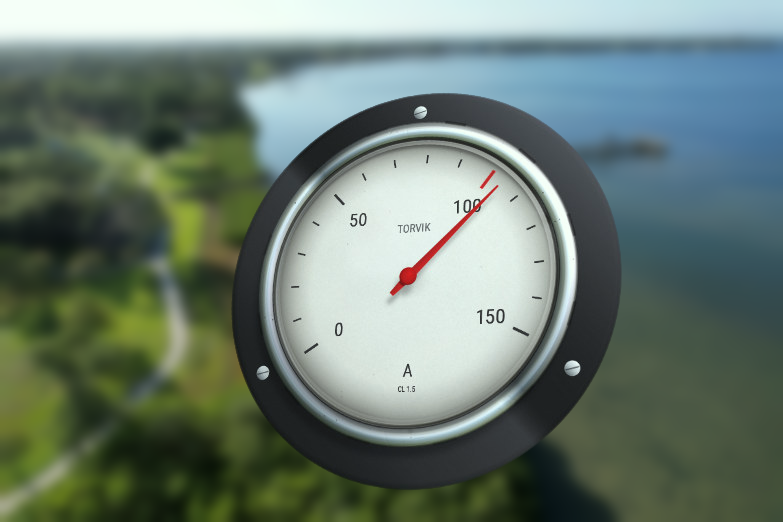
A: 105 A
